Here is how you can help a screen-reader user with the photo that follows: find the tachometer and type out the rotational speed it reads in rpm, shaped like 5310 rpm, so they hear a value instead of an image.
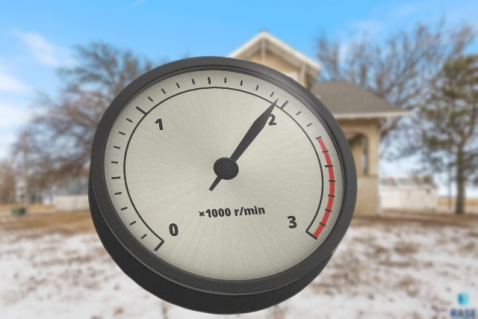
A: 1950 rpm
